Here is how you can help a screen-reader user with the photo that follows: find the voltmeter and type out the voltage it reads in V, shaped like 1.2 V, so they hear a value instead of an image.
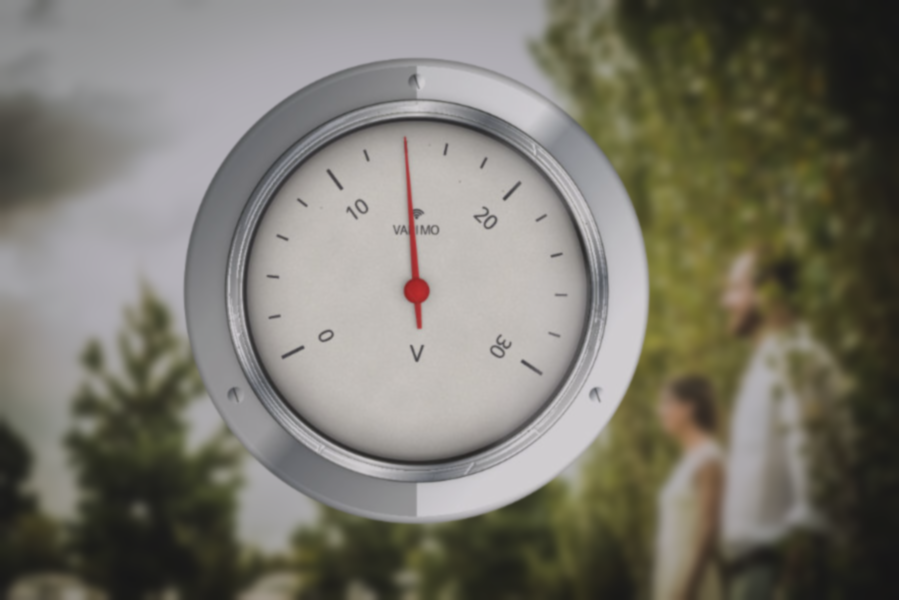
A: 14 V
